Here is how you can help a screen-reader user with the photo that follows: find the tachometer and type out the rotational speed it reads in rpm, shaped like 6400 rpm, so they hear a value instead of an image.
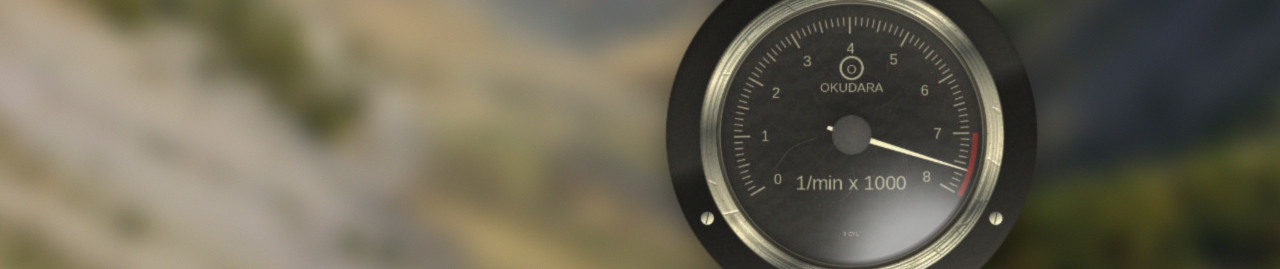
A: 7600 rpm
